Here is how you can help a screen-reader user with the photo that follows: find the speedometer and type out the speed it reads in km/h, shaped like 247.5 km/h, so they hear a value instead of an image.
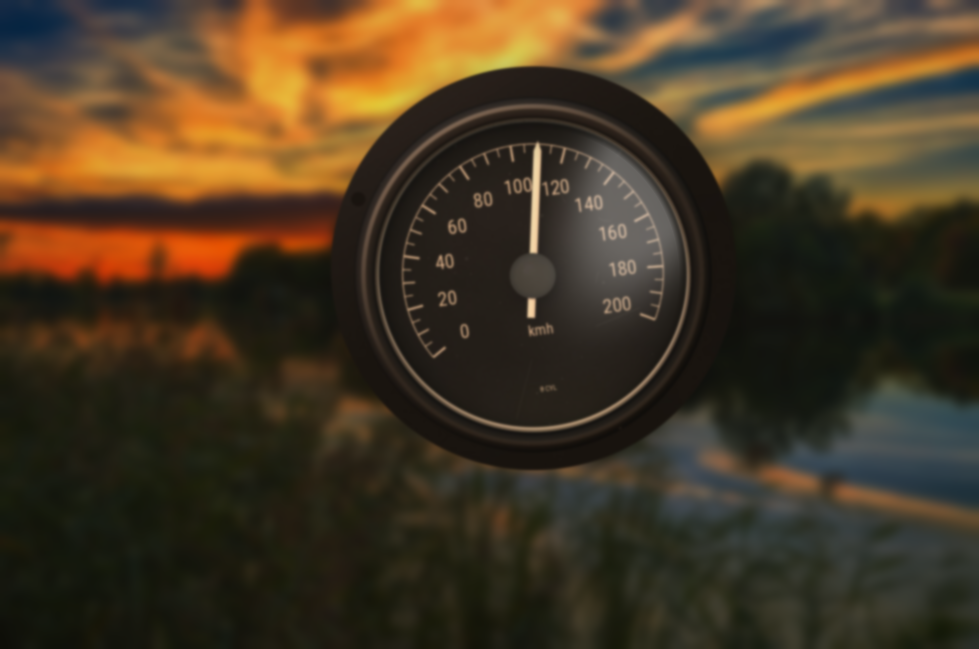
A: 110 km/h
